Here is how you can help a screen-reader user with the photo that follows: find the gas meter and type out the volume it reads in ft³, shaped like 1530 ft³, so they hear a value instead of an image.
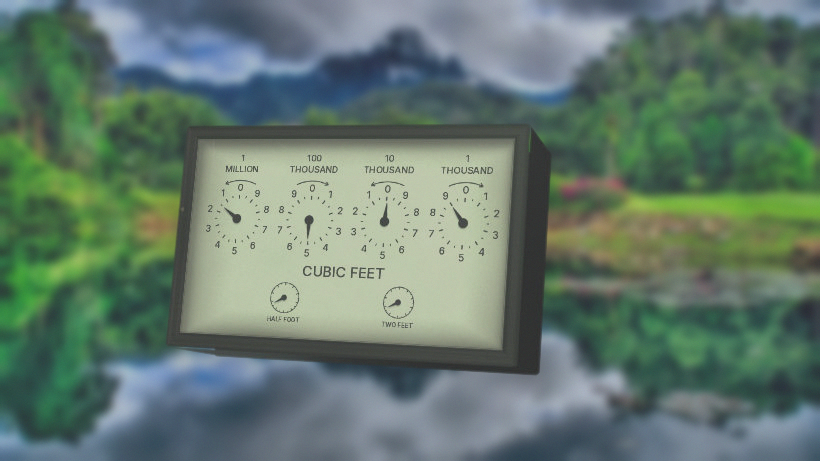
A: 149900 ft³
